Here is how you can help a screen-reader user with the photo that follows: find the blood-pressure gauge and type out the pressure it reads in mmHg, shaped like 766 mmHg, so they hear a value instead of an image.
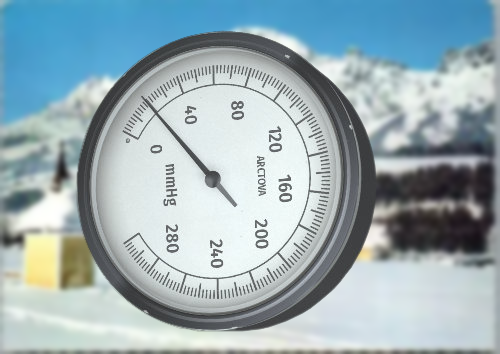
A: 20 mmHg
